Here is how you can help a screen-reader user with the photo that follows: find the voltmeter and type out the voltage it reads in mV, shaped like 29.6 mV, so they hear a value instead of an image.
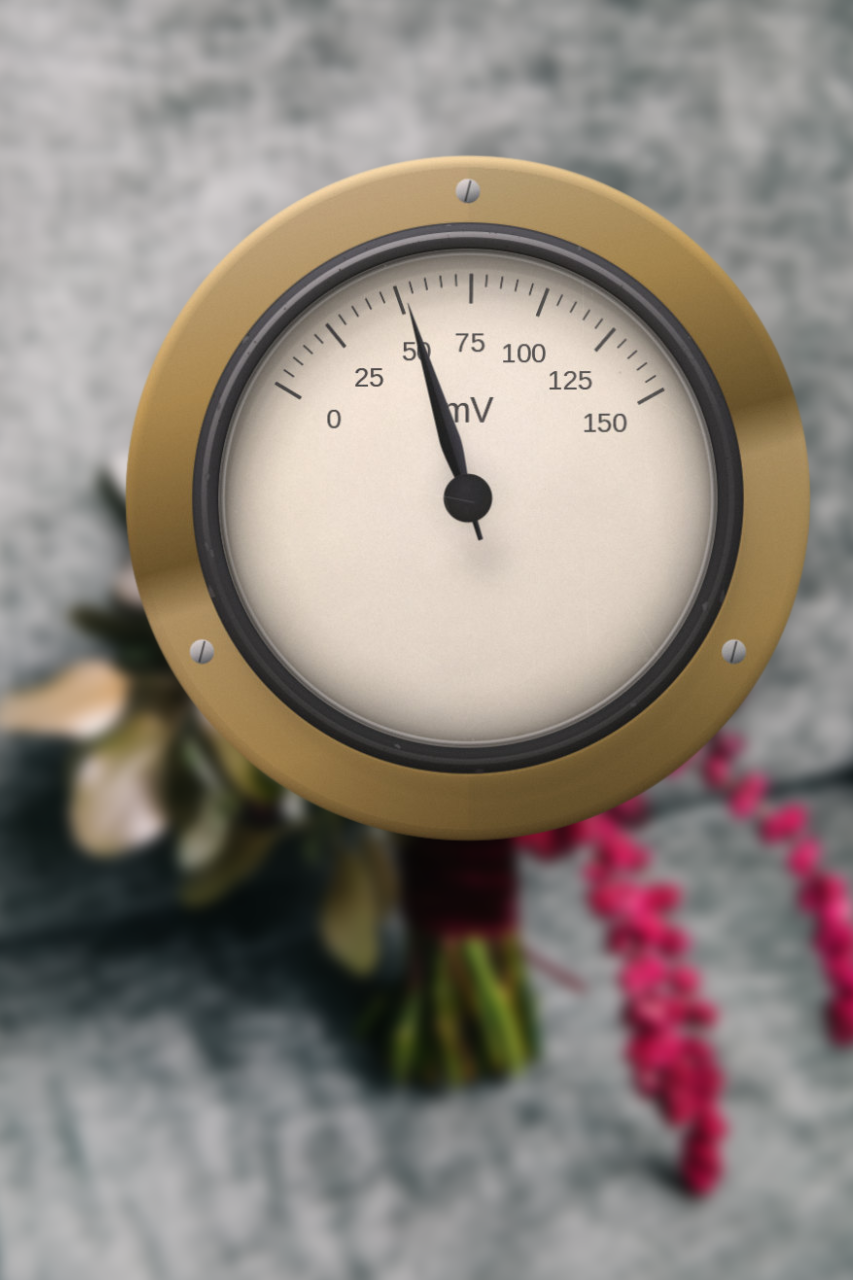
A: 52.5 mV
